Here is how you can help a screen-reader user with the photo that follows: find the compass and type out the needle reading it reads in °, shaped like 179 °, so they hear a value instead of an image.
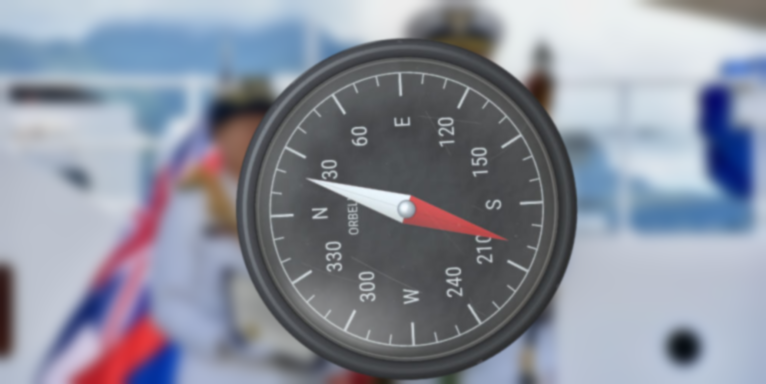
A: 200 °
